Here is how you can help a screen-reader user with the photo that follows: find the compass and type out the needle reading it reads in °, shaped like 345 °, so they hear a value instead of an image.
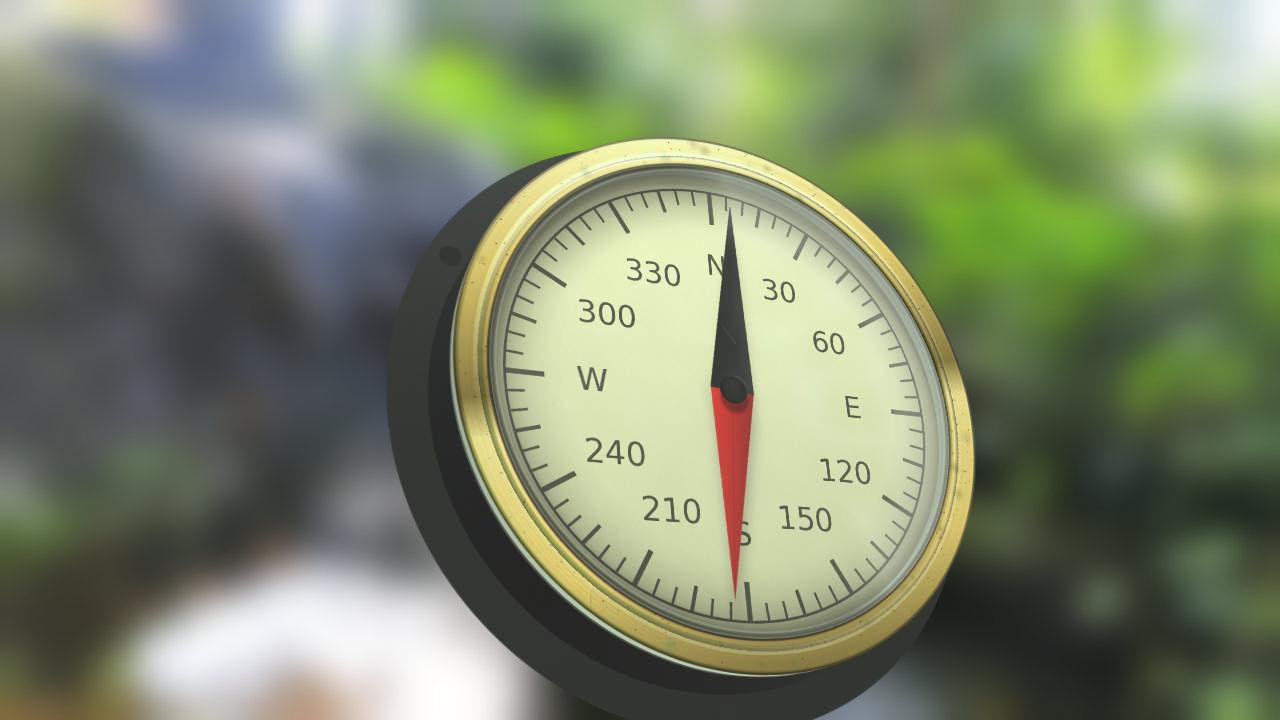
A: 185 °
